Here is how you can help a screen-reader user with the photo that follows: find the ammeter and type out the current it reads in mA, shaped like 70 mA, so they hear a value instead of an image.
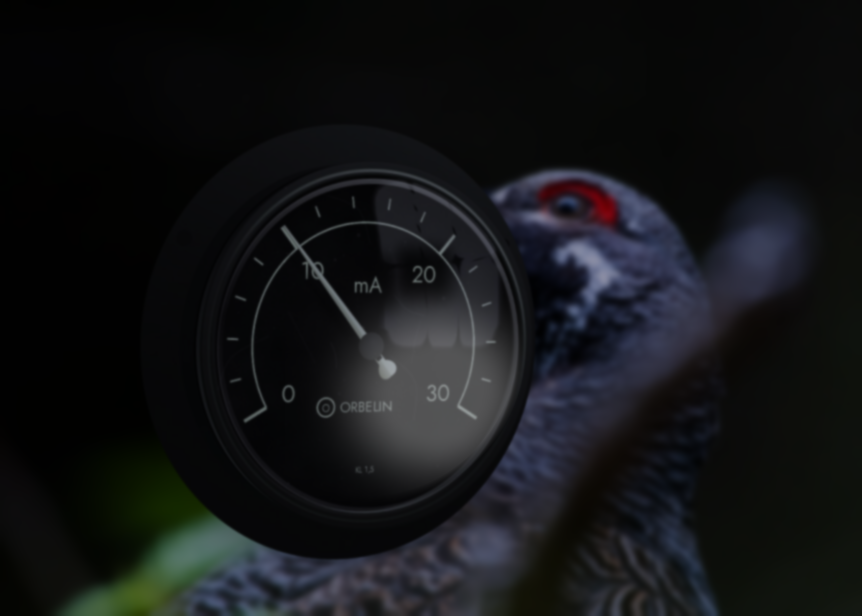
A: 10 mA
